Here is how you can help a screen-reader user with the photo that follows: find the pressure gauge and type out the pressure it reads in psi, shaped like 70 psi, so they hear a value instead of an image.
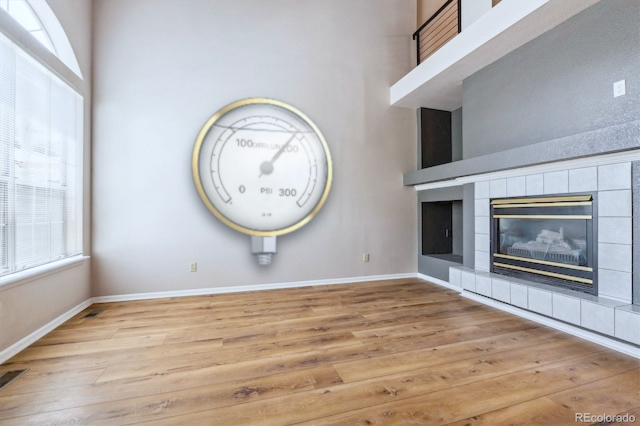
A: 190 psi
